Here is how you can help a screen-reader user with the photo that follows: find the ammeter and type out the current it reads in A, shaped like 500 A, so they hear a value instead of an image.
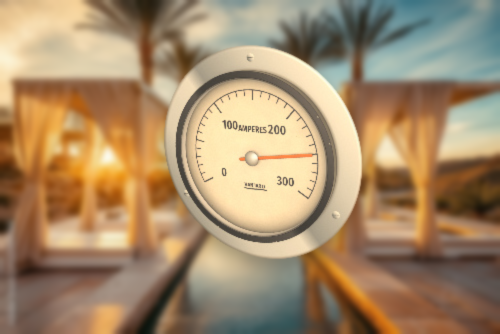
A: 250 A
